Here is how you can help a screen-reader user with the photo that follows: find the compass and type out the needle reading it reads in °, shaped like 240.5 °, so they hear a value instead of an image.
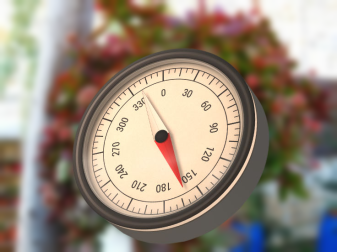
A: 160 °
